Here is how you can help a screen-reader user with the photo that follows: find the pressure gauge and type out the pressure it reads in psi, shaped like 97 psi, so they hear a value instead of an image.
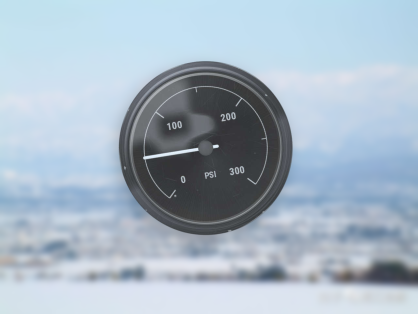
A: 50 psi
